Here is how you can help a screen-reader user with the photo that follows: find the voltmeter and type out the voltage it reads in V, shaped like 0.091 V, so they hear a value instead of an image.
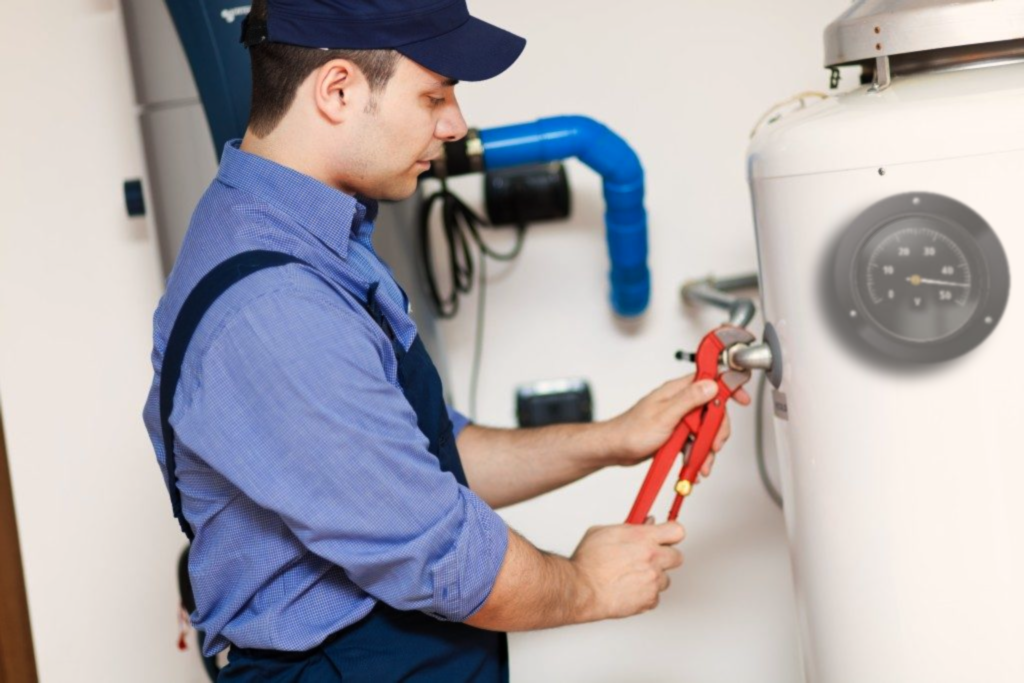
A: 45 V
